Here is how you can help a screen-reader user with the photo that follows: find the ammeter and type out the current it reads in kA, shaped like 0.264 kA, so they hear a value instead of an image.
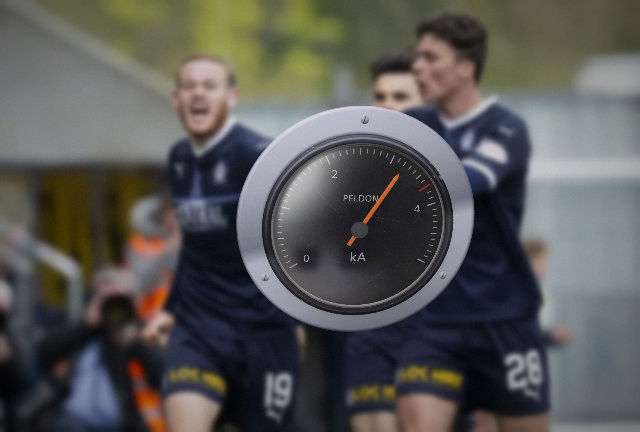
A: 3.2 kA
